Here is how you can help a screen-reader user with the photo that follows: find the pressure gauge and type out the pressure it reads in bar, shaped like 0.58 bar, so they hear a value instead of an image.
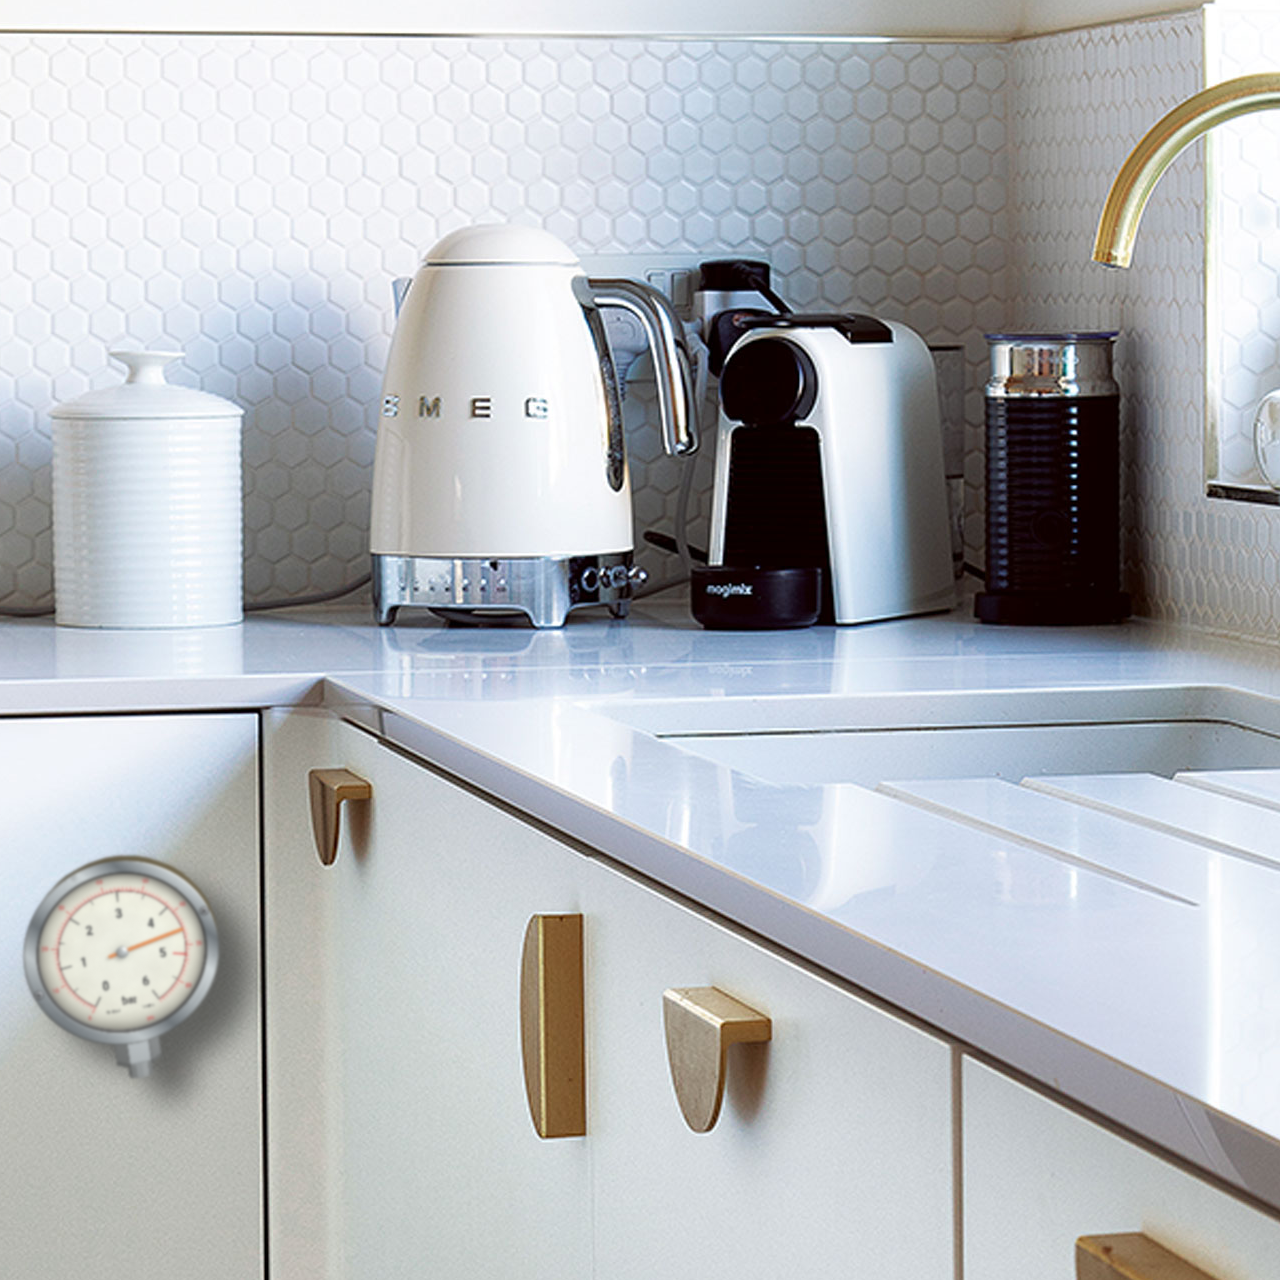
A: 4.5 bar
